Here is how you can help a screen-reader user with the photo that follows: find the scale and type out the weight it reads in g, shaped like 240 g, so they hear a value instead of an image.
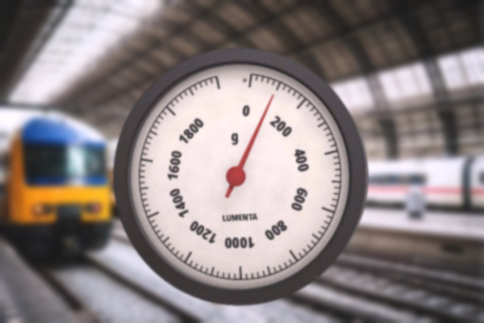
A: 100 g
